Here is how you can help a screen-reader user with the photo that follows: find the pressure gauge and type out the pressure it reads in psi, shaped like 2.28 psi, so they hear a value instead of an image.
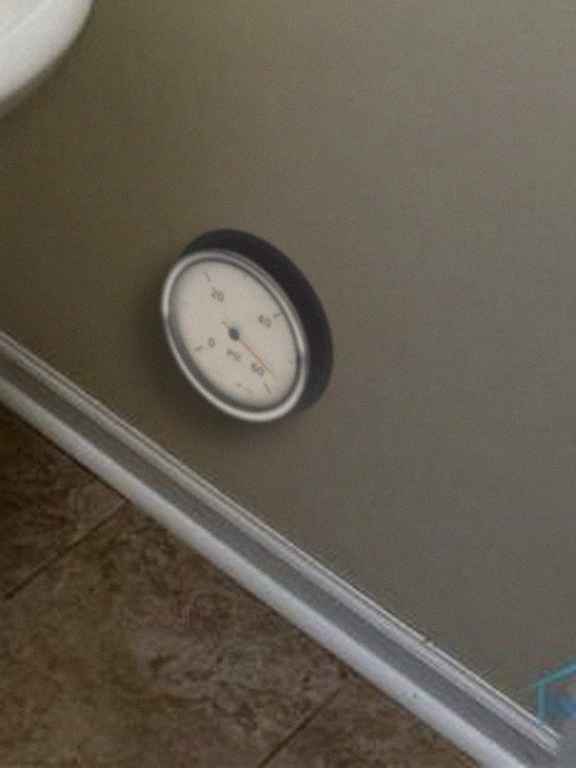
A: 55 psi
